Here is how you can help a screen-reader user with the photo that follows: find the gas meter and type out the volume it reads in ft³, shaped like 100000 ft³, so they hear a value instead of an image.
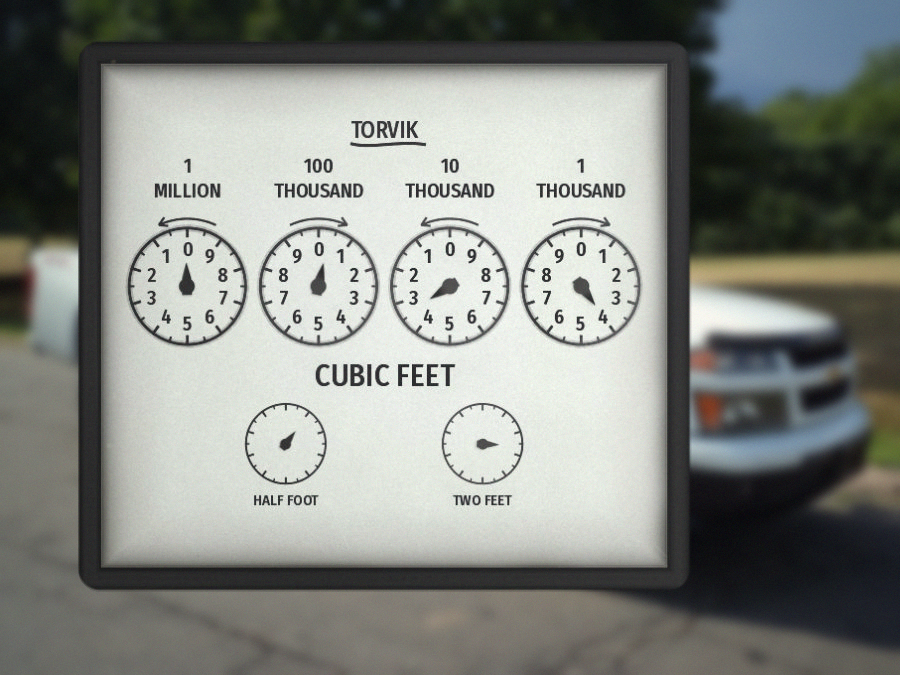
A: 3400 ft³
